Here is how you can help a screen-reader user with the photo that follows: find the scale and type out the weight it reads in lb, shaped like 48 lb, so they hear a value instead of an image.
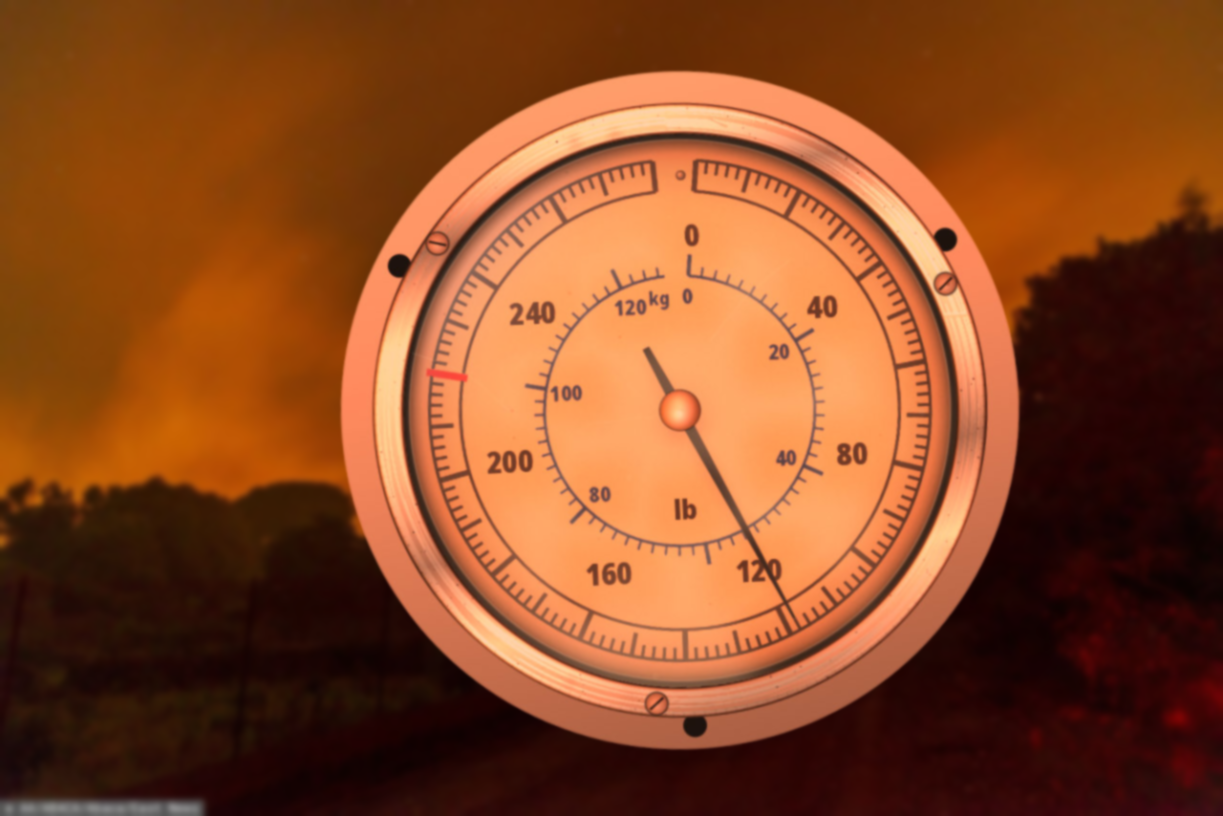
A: 118 lb
